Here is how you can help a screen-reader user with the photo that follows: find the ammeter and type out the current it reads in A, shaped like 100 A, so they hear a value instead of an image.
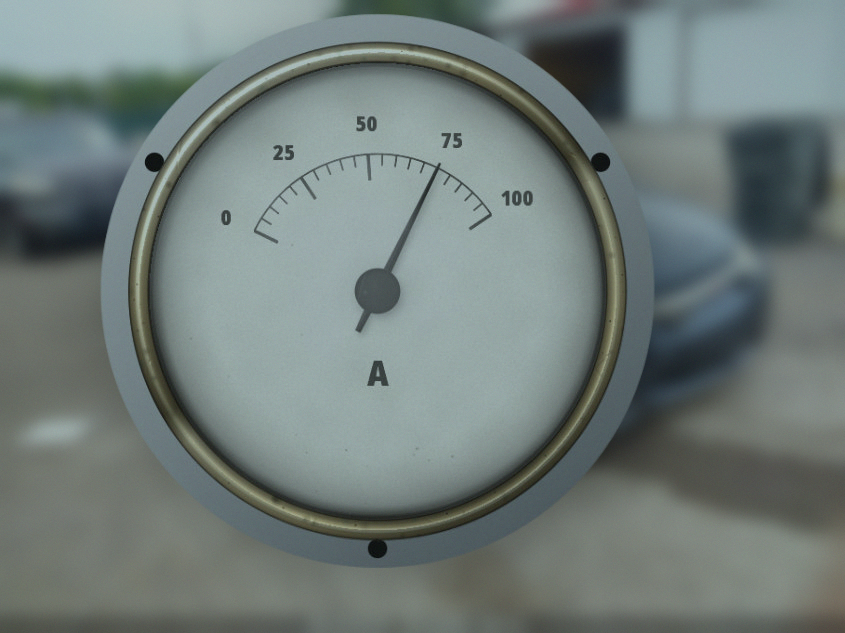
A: 75 A
